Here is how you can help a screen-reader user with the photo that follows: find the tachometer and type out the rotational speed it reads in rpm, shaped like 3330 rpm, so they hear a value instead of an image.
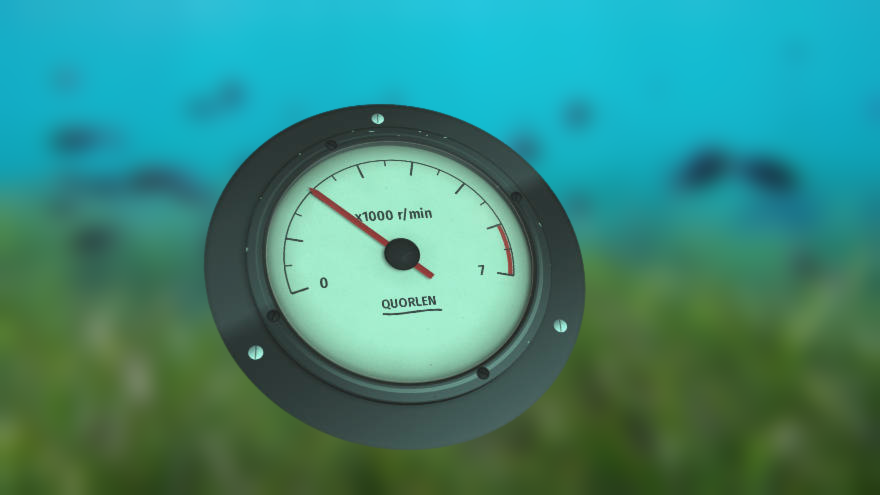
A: 2000 rpm
